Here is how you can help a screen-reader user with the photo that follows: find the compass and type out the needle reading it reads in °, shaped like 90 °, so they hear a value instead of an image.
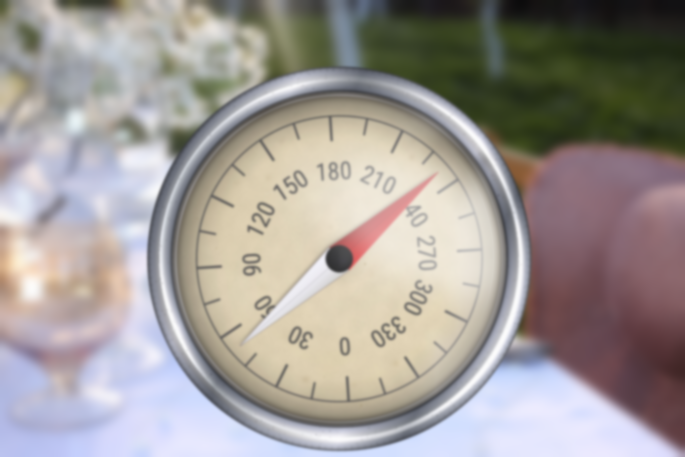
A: 232.5 °
